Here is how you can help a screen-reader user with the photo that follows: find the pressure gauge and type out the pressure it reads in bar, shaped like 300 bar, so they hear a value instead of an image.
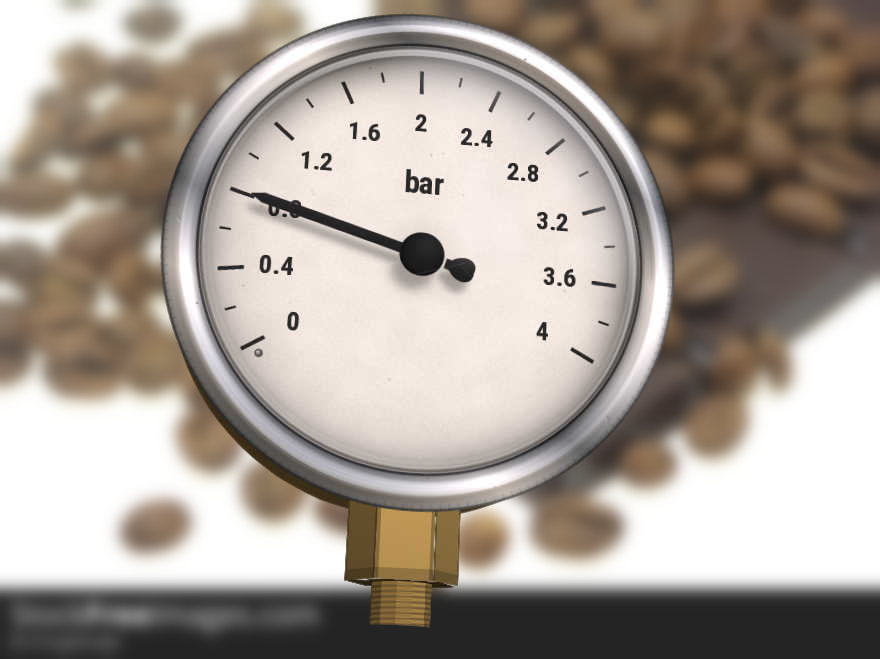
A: 0.8 bar
